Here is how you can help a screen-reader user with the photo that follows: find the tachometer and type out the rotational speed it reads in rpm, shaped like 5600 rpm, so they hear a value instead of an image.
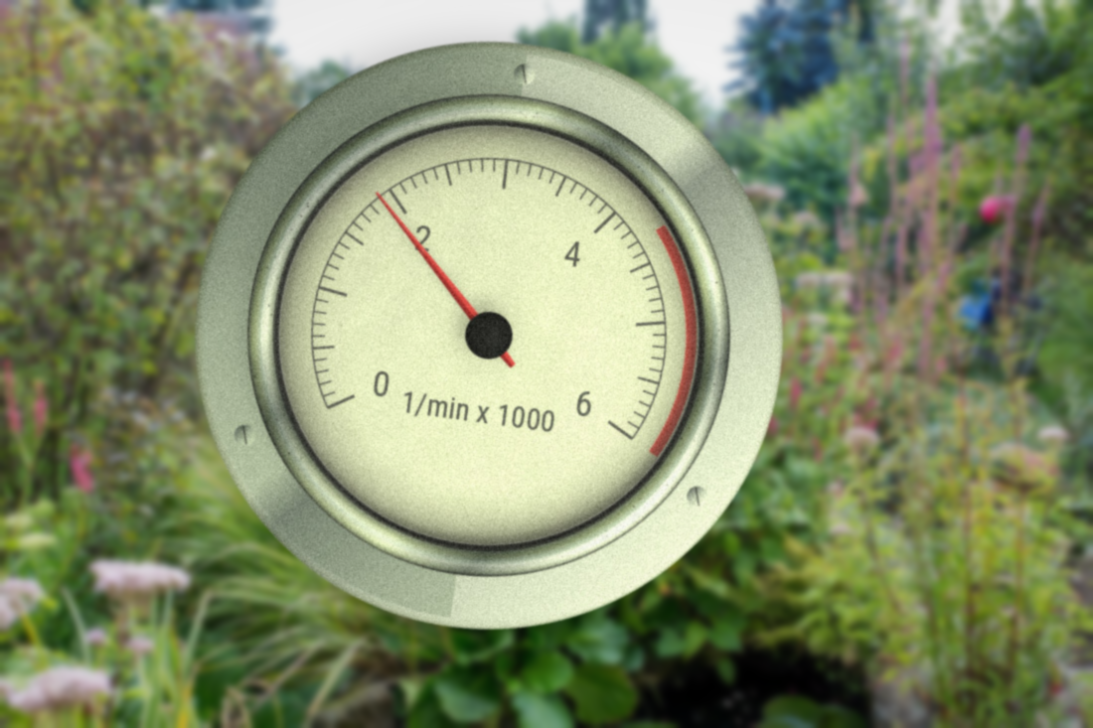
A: 1900 rpm
